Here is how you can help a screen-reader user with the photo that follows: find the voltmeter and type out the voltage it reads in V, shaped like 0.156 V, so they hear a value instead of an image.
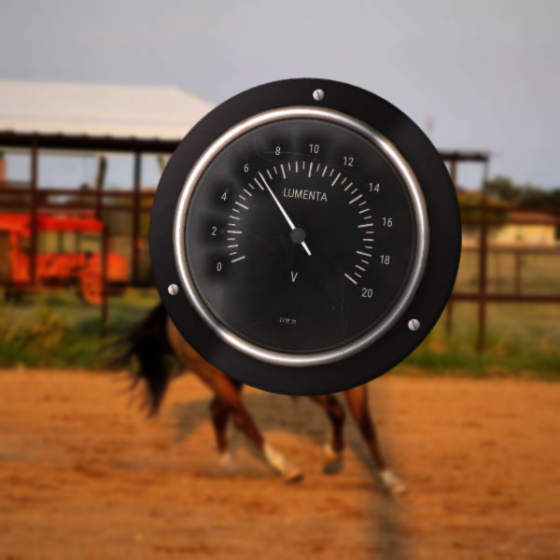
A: 6.5 V
